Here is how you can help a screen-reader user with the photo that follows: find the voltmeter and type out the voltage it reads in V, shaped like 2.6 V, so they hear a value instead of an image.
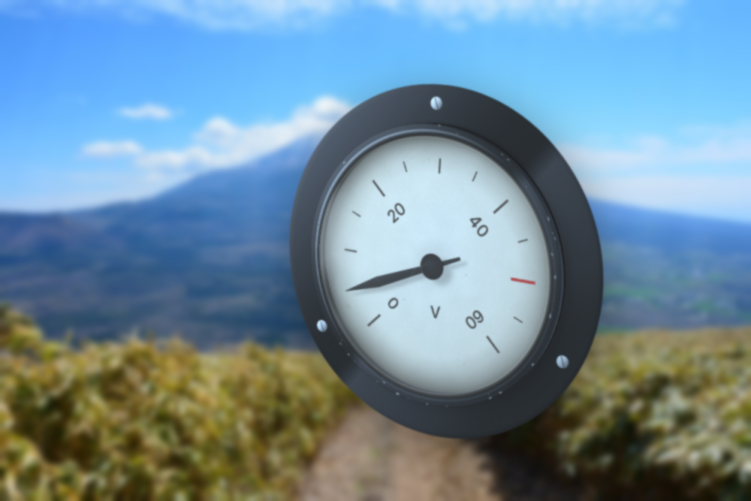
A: 5 V
